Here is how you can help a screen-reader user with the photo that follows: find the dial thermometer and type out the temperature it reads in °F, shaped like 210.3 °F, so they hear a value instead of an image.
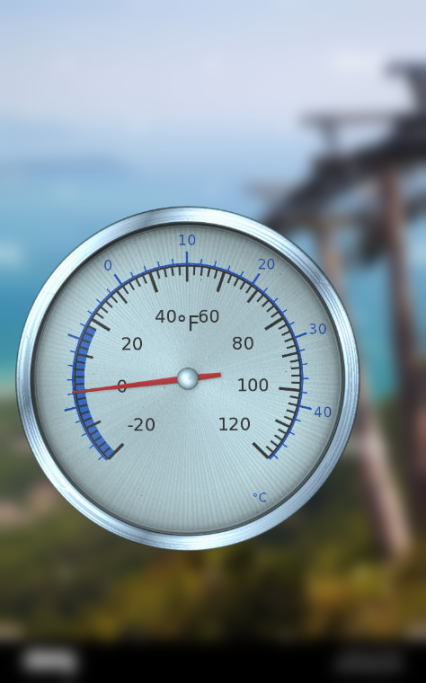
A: 0 °F
